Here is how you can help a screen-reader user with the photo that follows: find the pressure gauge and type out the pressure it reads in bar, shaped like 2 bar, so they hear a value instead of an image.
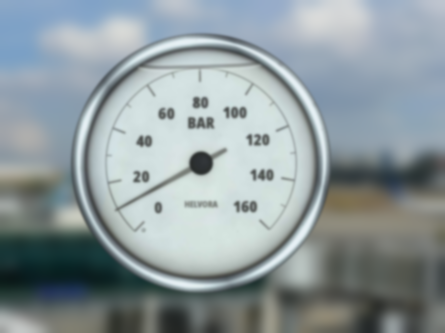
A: 10 bar
